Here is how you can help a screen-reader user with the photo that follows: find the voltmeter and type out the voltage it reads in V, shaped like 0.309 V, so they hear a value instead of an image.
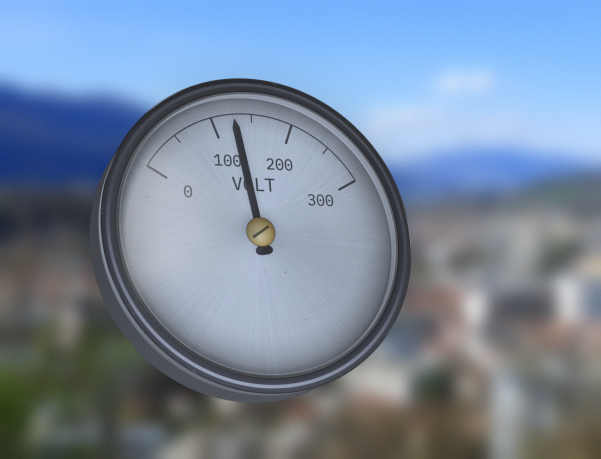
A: 125 V
